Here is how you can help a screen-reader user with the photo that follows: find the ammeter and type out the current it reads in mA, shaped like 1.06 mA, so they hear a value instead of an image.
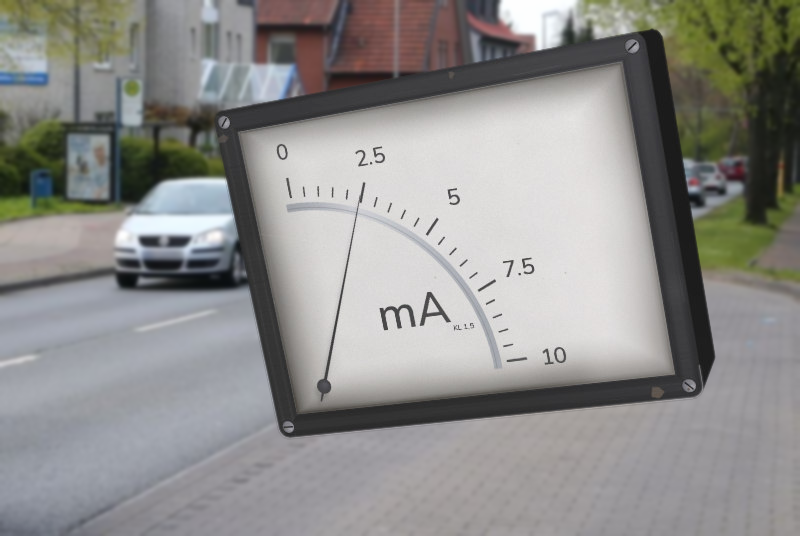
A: 2.5 mA
